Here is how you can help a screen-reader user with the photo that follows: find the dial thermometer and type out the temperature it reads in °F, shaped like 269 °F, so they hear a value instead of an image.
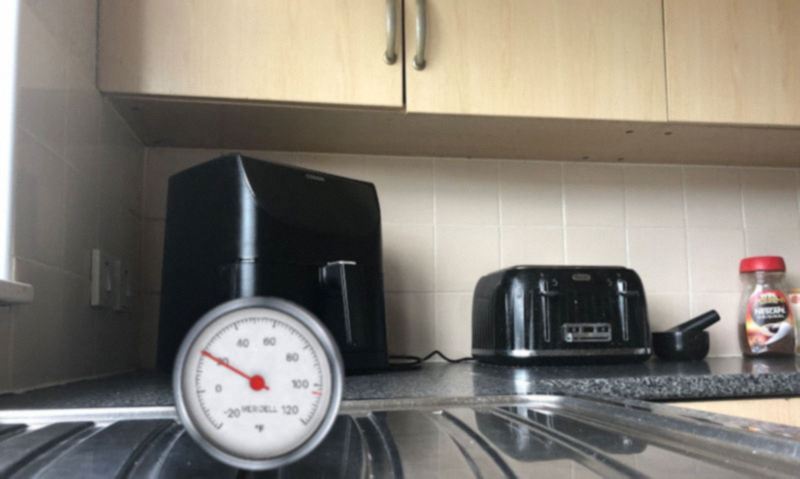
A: 20 °F
